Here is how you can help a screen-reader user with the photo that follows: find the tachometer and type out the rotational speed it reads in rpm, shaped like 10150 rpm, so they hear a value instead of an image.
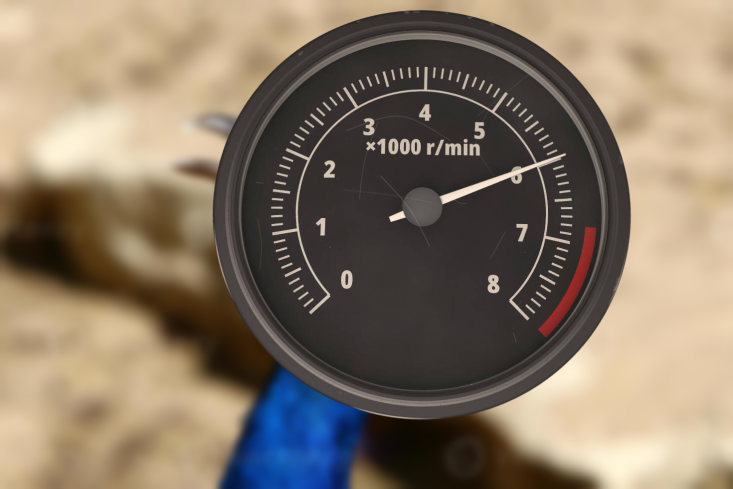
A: 6000 rpm
